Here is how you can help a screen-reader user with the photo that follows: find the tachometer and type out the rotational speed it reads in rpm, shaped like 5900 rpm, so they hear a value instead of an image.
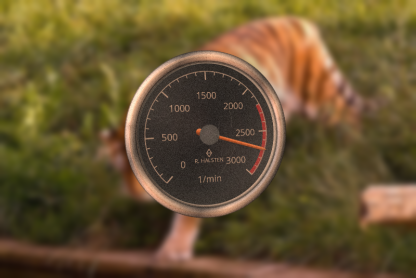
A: 2700 rpm
